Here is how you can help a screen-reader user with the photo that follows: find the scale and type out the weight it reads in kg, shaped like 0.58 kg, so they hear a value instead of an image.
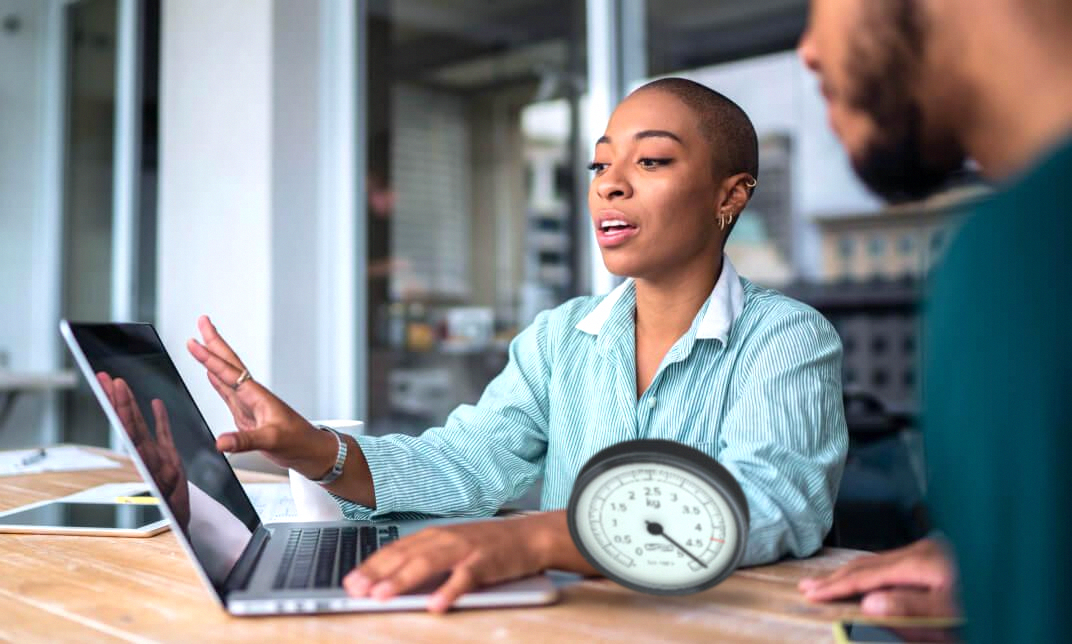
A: 4.75 kg
